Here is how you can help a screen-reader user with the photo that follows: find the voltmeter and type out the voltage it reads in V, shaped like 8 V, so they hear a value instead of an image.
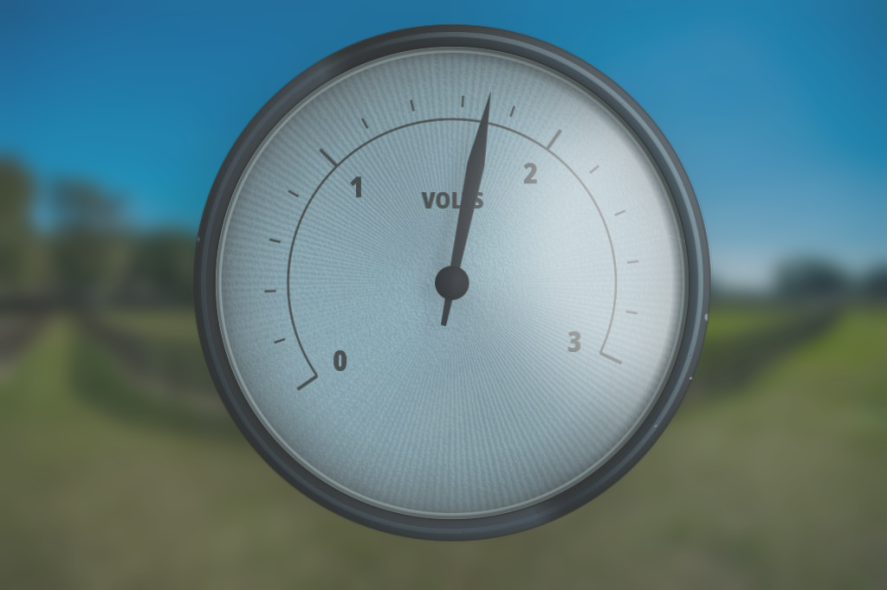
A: 1.7 V
